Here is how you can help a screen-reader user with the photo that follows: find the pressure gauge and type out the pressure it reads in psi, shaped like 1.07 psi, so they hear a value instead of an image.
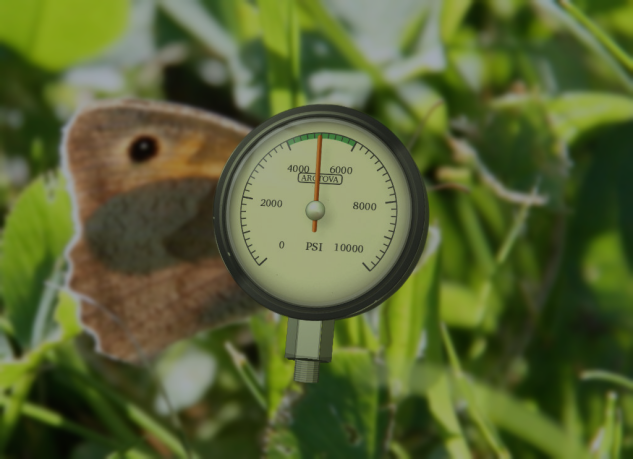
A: 5000 psi
